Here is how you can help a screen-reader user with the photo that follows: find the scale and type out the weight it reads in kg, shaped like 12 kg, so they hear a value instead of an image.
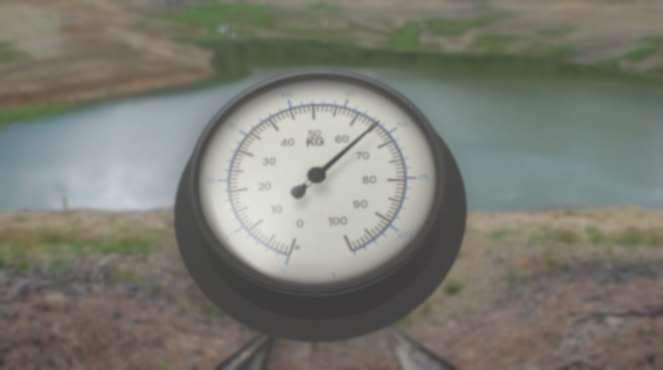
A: 65 kg
